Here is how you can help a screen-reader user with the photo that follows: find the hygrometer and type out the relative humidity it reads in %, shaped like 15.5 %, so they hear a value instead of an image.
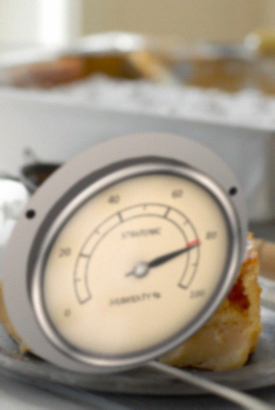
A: 80 %
